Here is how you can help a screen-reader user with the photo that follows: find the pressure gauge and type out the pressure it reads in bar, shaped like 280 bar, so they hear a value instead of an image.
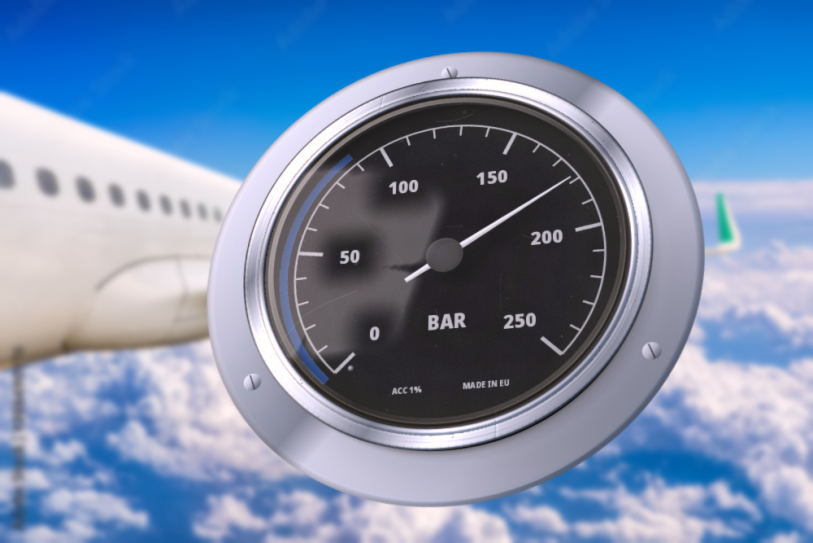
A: 180 bar
